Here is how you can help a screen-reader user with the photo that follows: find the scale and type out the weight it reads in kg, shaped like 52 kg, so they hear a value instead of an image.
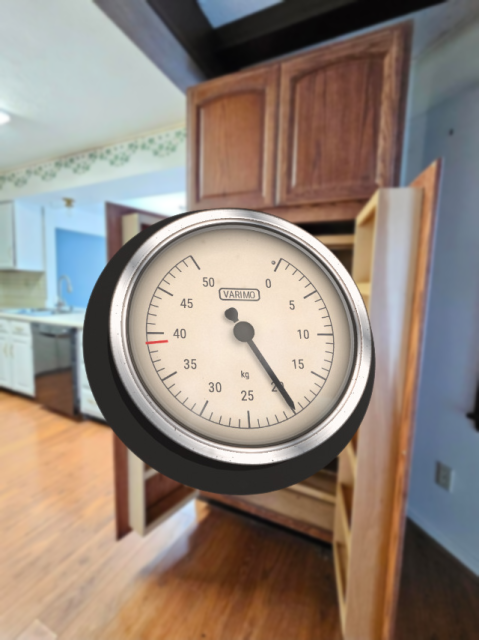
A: 20 kg
